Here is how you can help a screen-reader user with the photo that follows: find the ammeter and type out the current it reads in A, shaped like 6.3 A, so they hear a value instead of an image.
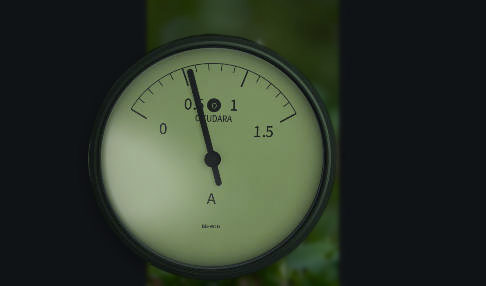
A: 0.55 A
